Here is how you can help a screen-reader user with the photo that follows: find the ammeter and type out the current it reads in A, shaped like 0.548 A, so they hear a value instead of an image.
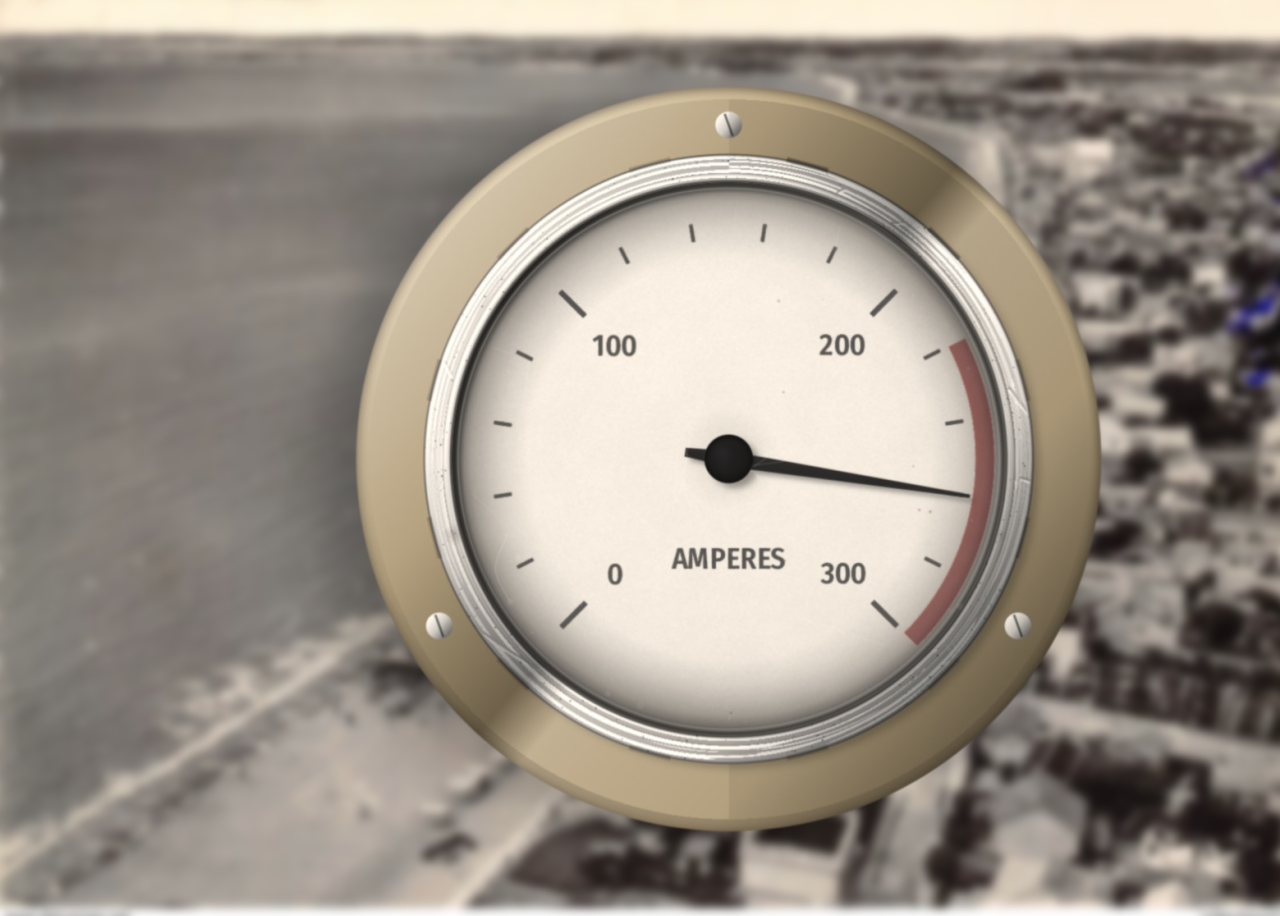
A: 260 A
